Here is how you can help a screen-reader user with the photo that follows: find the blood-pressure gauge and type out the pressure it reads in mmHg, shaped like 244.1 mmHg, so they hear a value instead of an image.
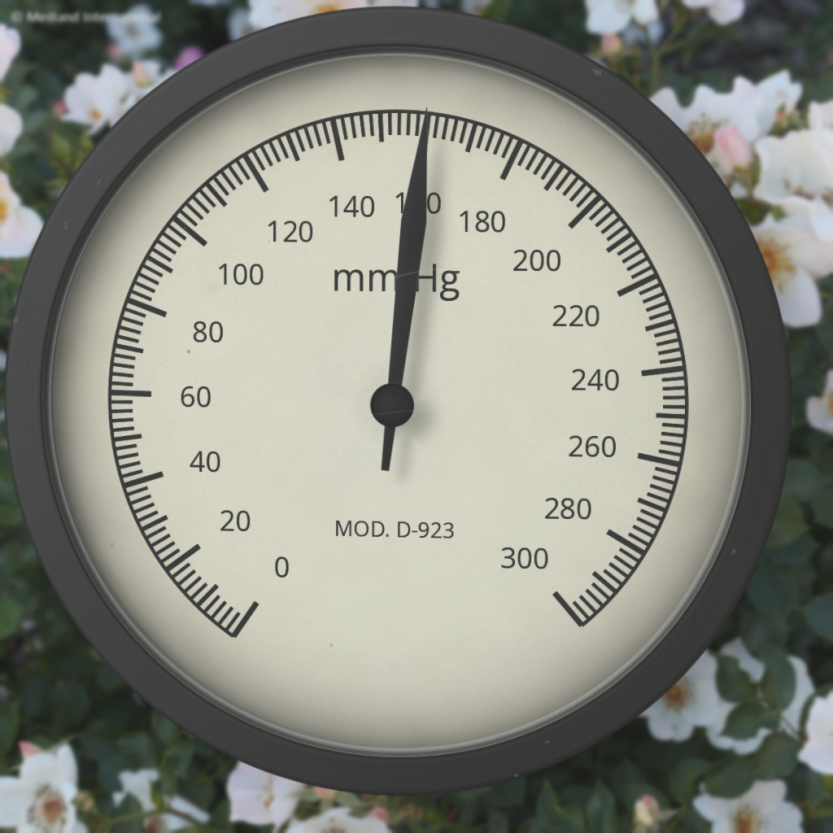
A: 160 mmHg
